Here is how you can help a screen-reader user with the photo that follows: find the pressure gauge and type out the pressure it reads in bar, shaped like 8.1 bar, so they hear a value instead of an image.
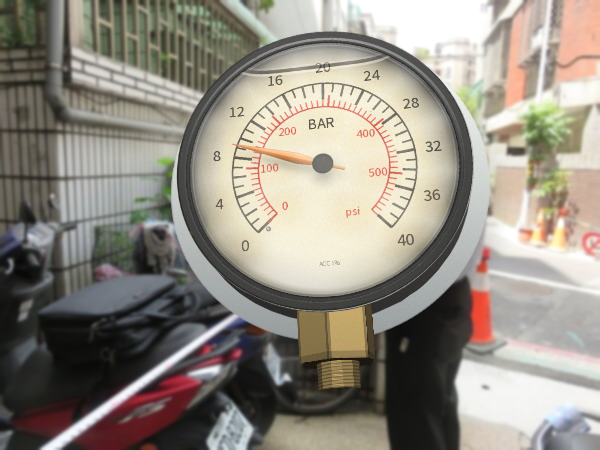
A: 9 bar
